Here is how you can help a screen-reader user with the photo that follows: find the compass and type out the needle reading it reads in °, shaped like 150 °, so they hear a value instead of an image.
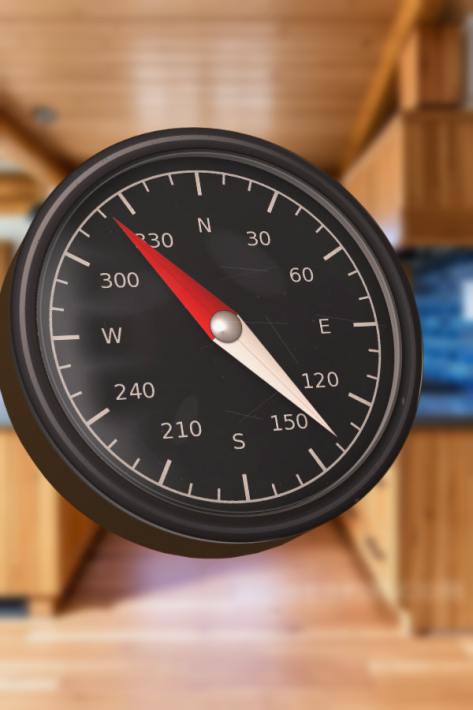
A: 320 °
